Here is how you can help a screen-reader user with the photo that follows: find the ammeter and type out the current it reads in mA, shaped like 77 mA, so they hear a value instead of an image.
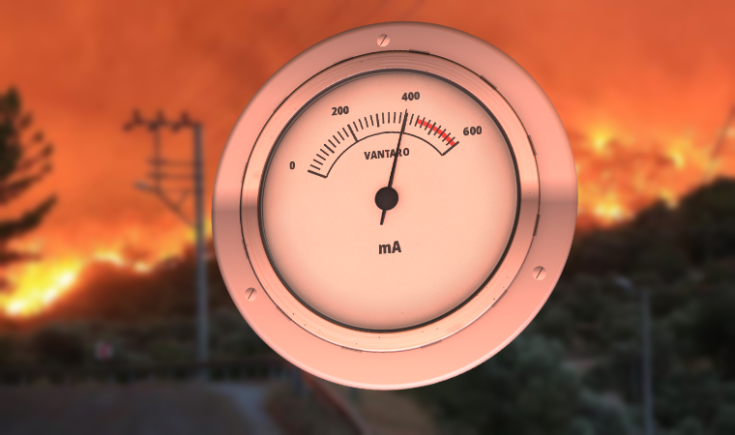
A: 400 mA
